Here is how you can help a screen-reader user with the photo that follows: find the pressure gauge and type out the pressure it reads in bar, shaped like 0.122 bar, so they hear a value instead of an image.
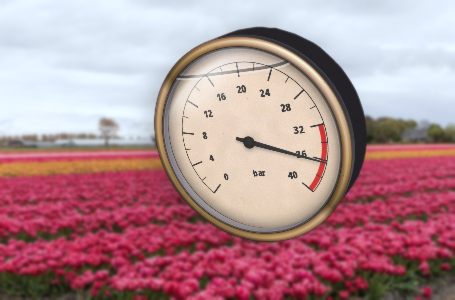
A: 36 bar
